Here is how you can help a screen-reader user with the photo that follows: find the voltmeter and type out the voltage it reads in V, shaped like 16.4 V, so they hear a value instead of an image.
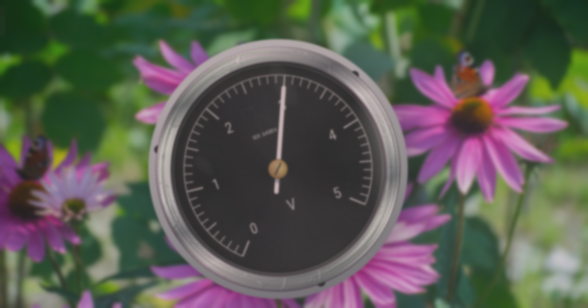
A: 3 V
